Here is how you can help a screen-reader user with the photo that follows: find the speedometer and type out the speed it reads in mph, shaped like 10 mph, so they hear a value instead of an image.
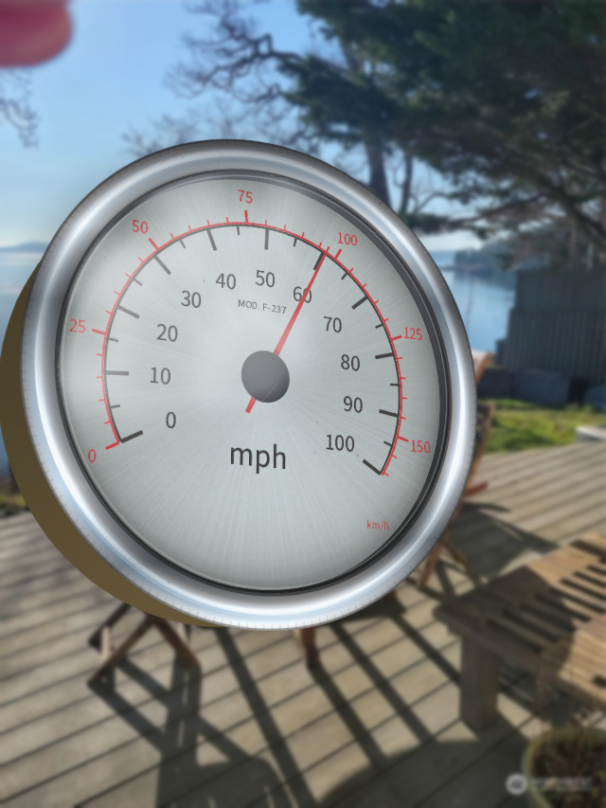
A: 60 mph
